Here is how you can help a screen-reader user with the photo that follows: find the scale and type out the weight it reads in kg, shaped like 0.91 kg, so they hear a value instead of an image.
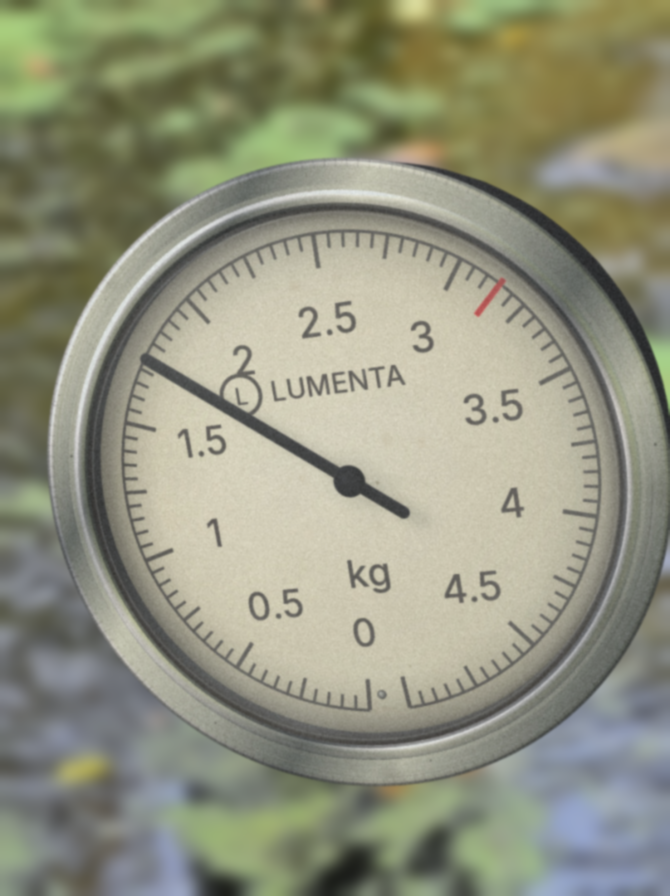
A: 1.75 kg
